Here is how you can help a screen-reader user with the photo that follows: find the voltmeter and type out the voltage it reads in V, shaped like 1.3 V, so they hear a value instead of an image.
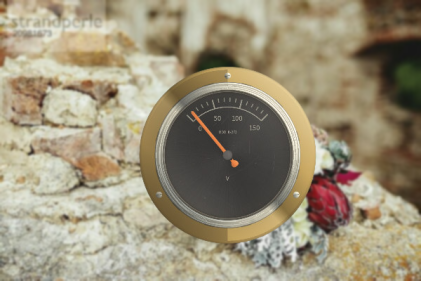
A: 10 V
